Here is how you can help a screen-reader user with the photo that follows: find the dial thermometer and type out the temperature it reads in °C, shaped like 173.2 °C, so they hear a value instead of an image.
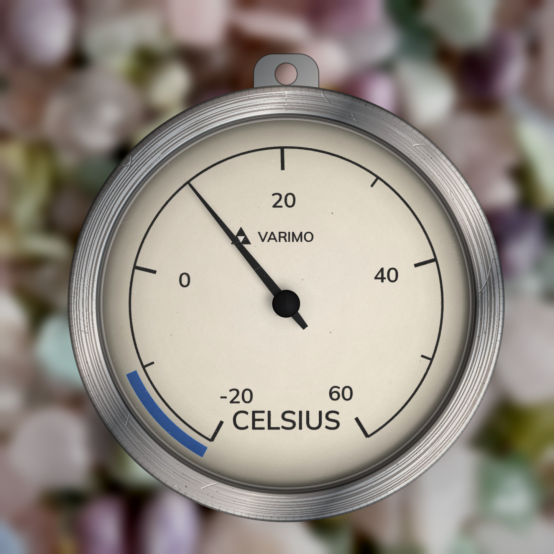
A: 10 °C
